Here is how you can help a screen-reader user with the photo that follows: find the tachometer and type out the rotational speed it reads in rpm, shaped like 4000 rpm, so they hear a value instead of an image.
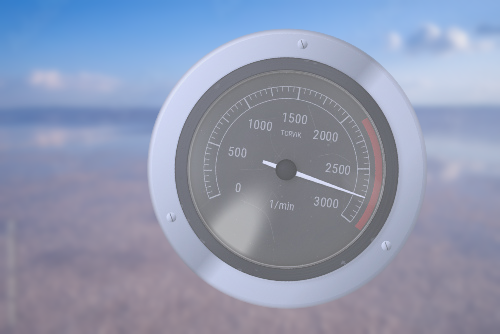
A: 2750 rpm
